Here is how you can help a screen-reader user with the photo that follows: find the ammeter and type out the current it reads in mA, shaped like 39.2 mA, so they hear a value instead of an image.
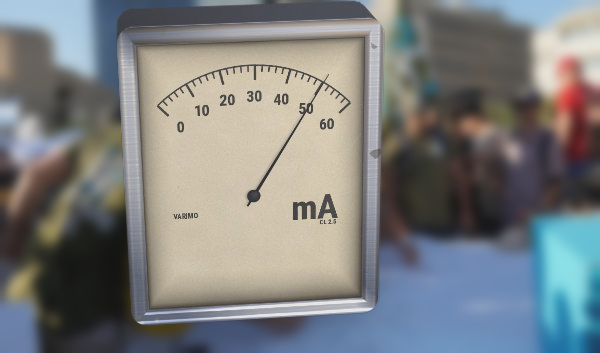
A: 50 mA
